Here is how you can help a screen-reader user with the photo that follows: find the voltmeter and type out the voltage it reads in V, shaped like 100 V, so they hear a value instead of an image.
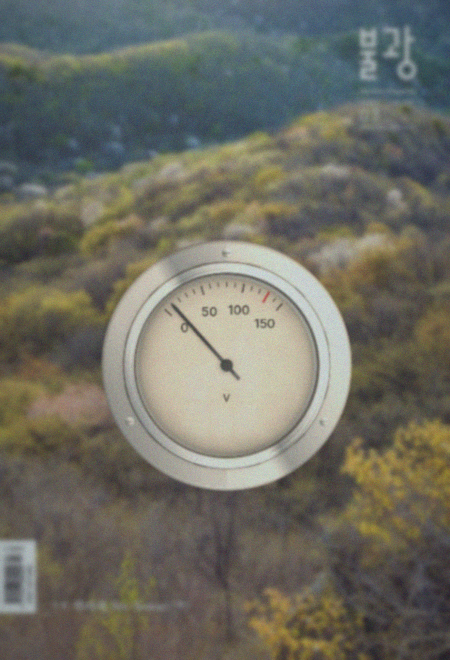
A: 10 V
